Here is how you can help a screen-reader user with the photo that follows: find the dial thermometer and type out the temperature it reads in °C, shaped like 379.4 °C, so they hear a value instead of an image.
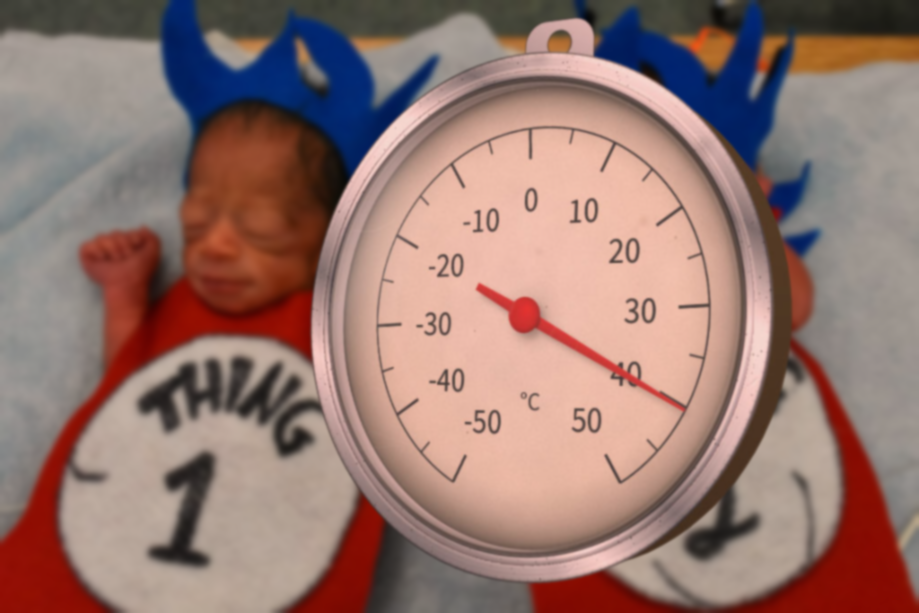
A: 40 °C
